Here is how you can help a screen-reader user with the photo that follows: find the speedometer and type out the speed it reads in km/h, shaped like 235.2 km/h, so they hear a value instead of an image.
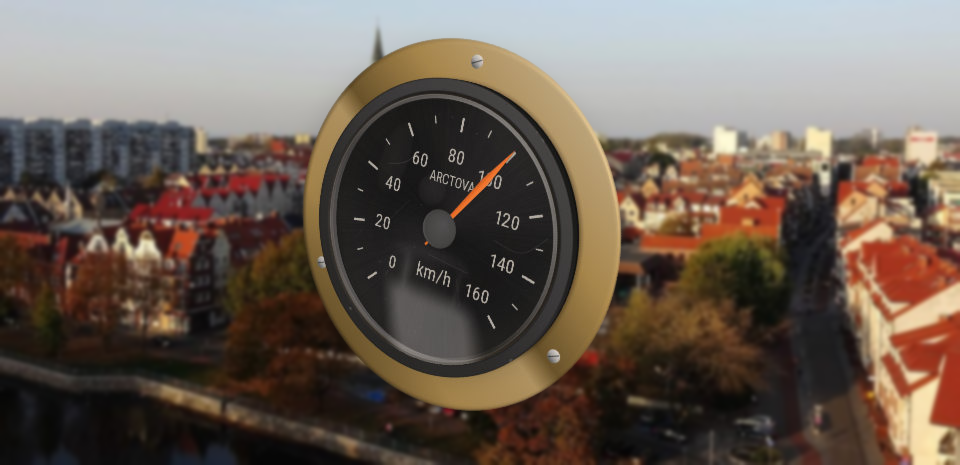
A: 100 km/h
